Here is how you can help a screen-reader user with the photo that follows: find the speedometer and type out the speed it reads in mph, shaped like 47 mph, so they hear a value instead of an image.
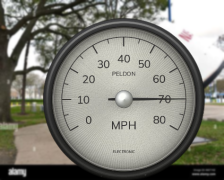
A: 70 mph
